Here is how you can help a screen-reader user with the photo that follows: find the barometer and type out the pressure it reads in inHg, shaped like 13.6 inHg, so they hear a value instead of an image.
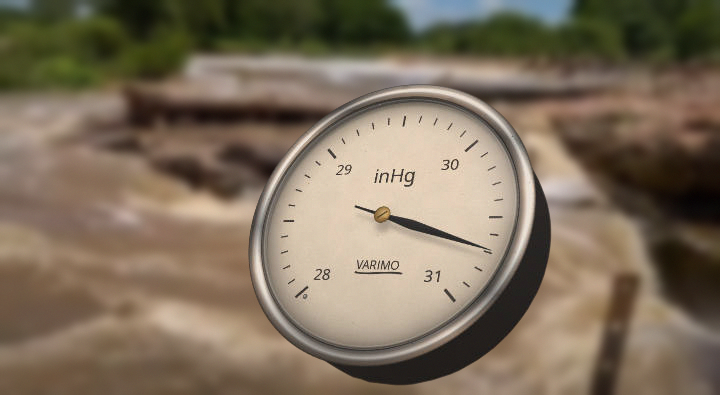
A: 30.7 inHg
